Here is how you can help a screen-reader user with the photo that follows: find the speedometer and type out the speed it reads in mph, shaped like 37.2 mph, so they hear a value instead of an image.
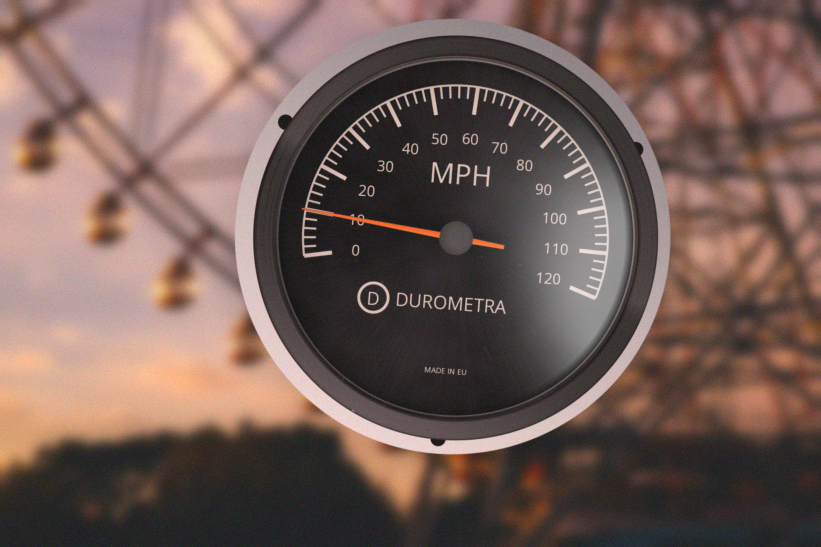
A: 10 mph
